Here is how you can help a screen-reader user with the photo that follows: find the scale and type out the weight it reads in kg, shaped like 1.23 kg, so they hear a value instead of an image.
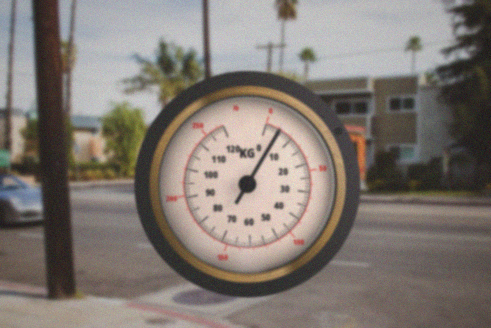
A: 5 kg
